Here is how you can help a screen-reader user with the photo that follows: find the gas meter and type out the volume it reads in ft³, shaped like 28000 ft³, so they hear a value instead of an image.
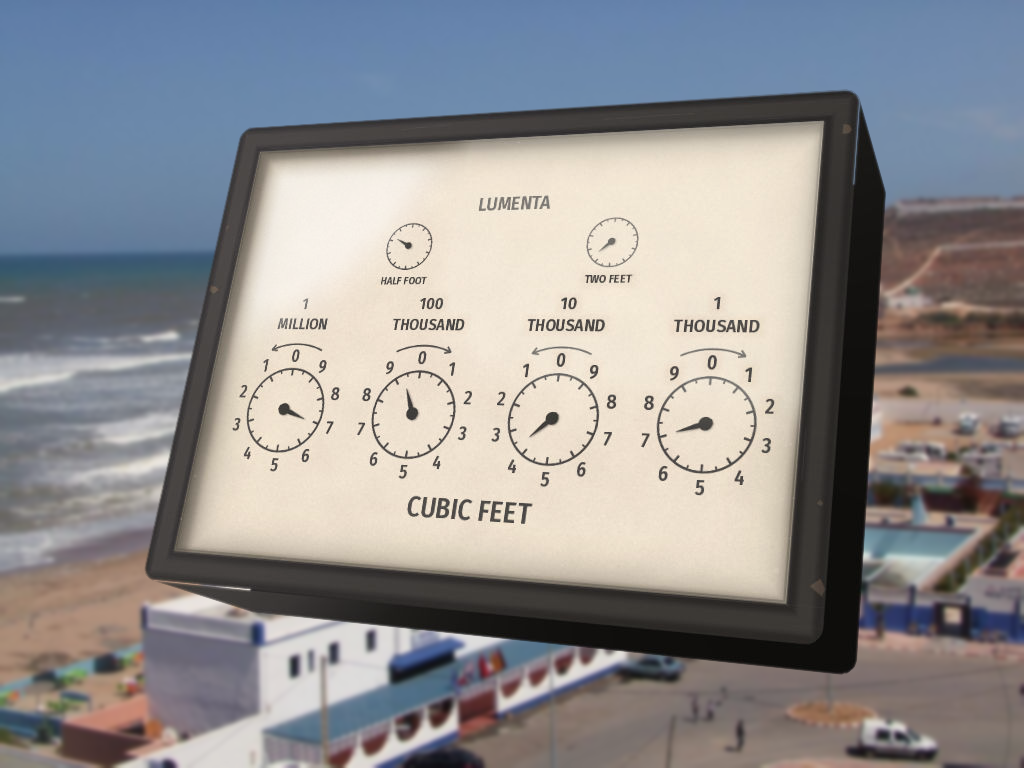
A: 693700 ft³
